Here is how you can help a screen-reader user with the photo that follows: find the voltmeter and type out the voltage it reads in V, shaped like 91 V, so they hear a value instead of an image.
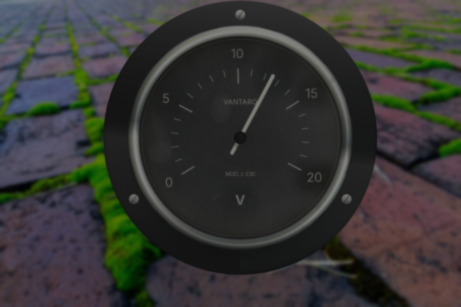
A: 12.5 V
